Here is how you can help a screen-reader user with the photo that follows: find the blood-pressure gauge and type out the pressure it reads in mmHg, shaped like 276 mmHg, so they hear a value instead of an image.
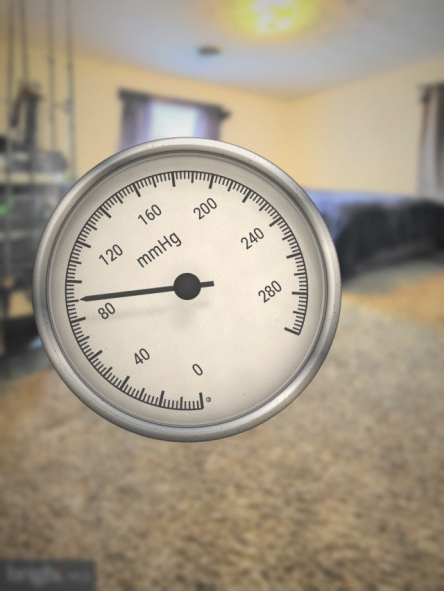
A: 90 mmHg
